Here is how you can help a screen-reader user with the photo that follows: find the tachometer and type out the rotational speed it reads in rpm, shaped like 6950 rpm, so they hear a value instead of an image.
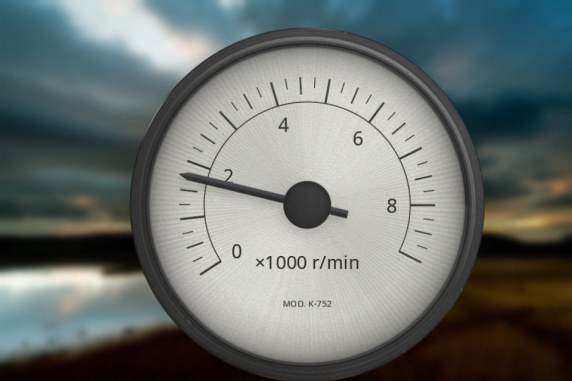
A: 1750 rpm
